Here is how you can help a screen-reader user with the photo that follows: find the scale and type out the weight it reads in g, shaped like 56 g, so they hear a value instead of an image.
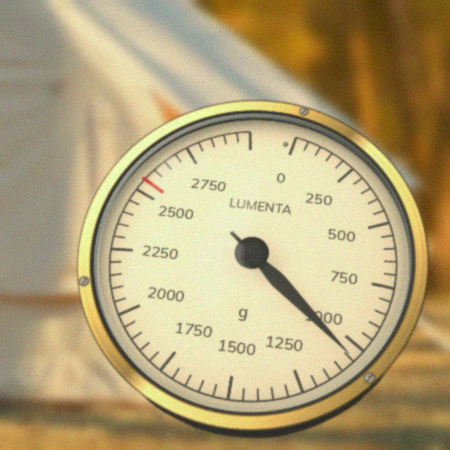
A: 1050 g
